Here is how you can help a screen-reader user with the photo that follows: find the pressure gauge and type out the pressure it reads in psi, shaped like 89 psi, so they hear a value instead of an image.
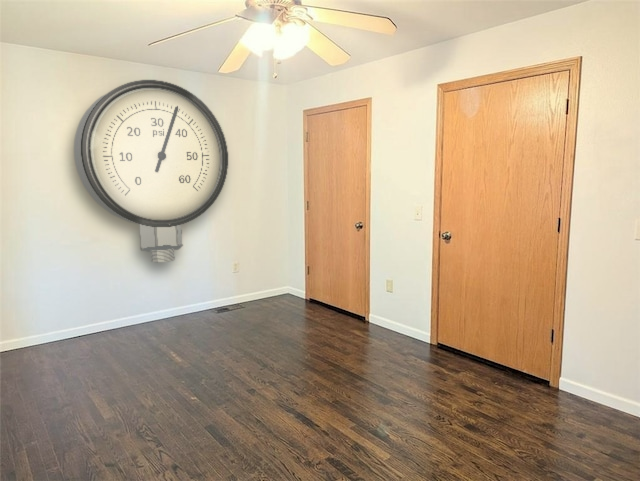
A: 35 psi
